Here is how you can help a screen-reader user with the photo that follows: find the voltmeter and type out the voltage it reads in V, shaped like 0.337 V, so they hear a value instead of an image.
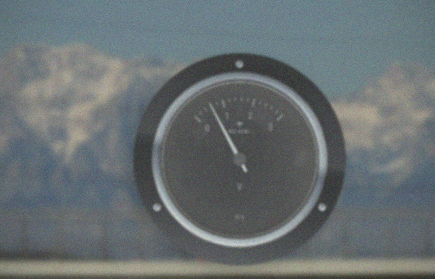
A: 0.6 V
